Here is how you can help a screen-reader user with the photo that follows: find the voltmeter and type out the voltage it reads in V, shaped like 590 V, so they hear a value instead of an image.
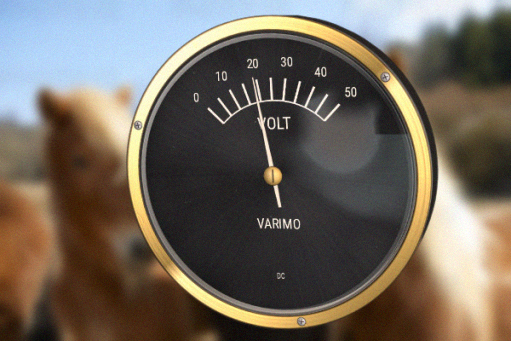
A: 20 V
